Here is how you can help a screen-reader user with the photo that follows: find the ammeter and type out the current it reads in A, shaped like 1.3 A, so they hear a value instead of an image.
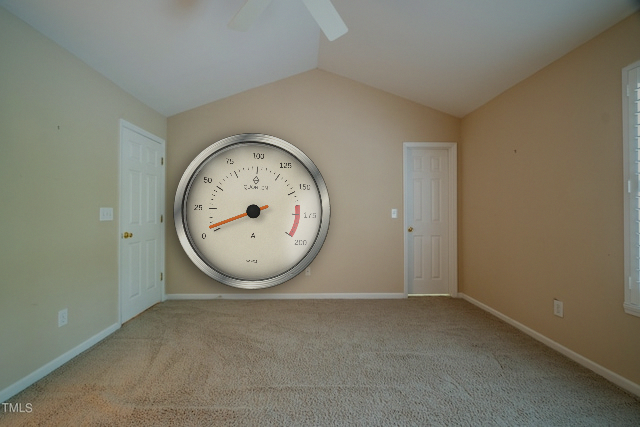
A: 5 A
